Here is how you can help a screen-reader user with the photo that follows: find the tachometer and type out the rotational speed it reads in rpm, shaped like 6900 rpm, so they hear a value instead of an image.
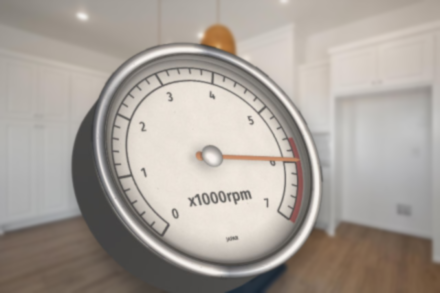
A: 6000 rpm
